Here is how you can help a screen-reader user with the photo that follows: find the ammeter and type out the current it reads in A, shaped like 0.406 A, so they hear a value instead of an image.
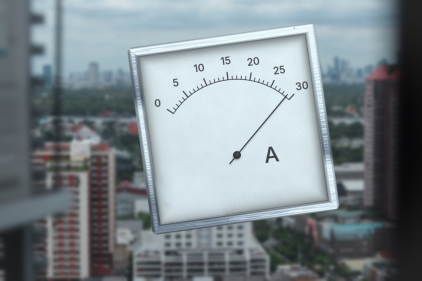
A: 29 A
